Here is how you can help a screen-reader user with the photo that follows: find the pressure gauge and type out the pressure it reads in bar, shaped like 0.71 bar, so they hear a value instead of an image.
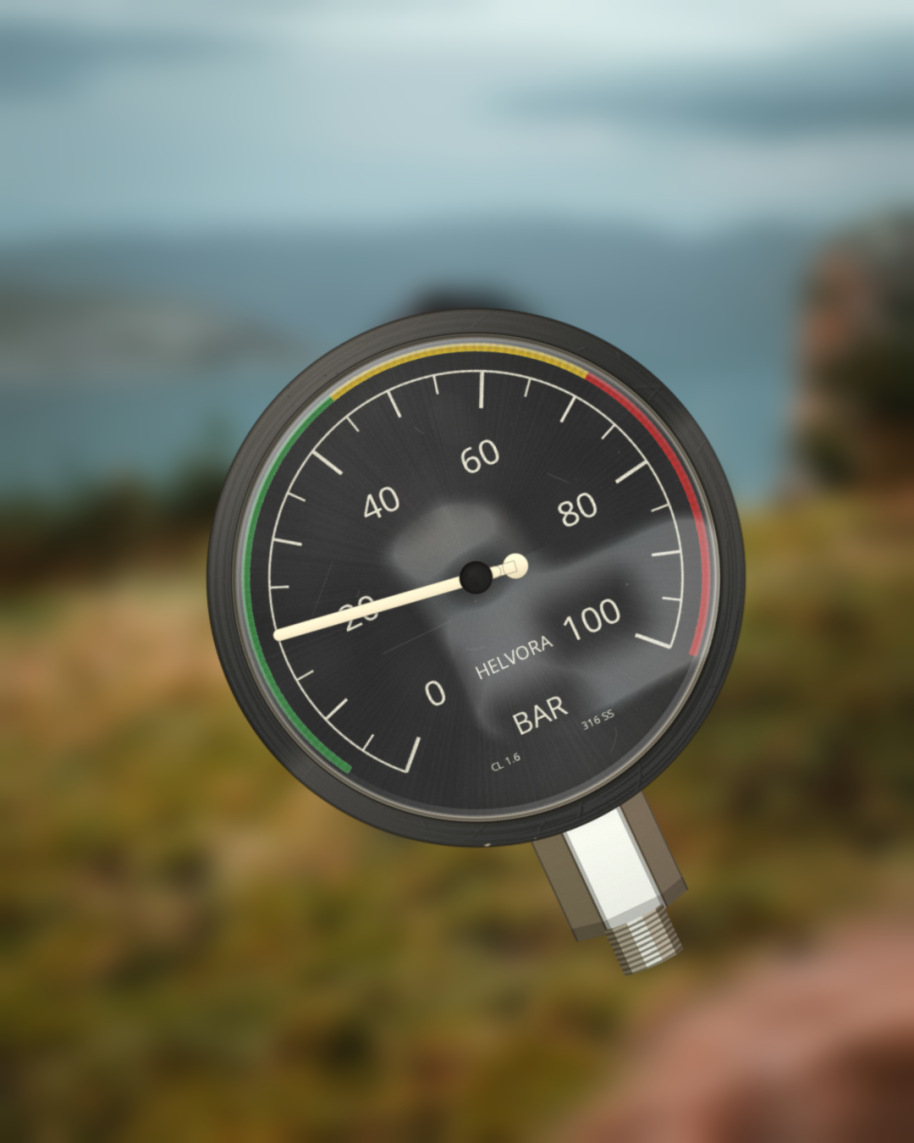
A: 20 bar
